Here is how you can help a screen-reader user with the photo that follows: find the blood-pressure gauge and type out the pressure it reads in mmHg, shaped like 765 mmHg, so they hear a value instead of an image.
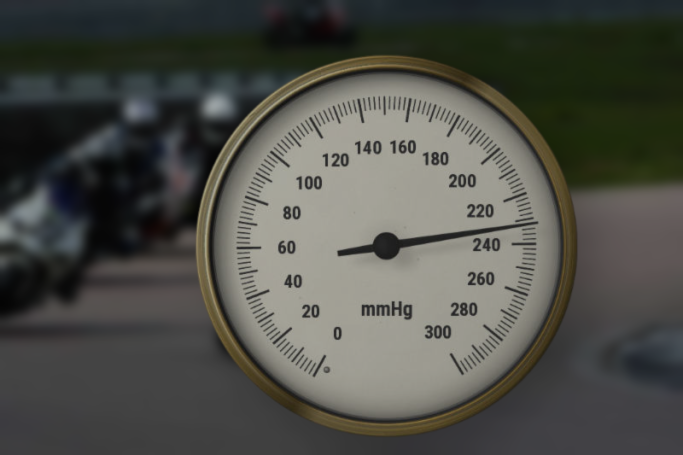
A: 232 mmHg
